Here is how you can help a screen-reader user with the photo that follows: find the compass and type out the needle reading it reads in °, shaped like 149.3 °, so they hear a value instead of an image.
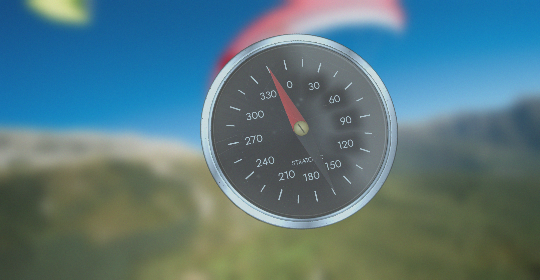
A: 345 °
